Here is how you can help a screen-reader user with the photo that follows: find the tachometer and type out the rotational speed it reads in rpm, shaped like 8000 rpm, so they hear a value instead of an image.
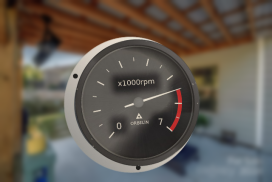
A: 5500 rpm
